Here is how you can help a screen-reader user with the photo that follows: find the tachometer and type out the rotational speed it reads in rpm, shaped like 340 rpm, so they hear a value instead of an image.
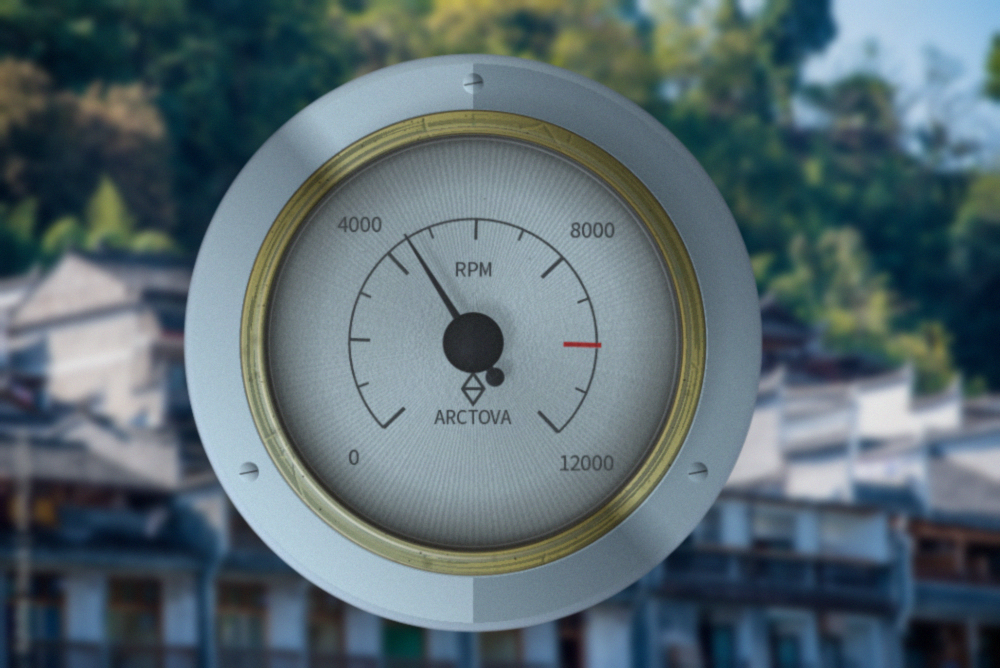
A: 4500 rpm
